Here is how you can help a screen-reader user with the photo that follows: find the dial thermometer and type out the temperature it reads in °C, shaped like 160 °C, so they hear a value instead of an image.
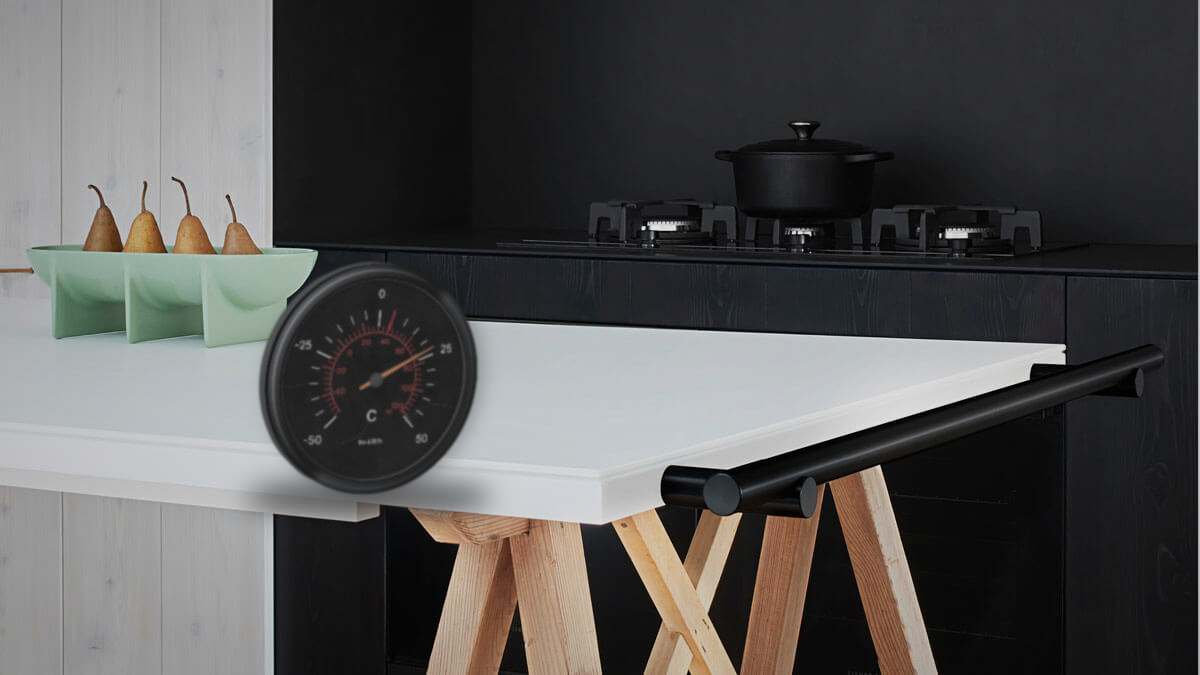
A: 22.5 °C
